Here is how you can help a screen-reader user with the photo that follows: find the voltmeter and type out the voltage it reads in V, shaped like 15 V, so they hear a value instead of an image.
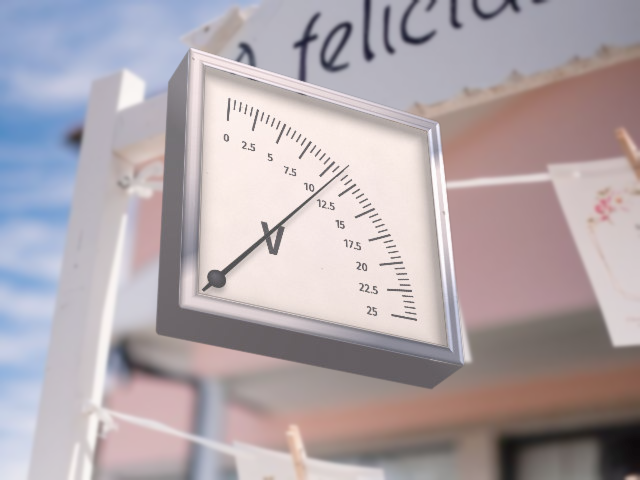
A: 11 V
